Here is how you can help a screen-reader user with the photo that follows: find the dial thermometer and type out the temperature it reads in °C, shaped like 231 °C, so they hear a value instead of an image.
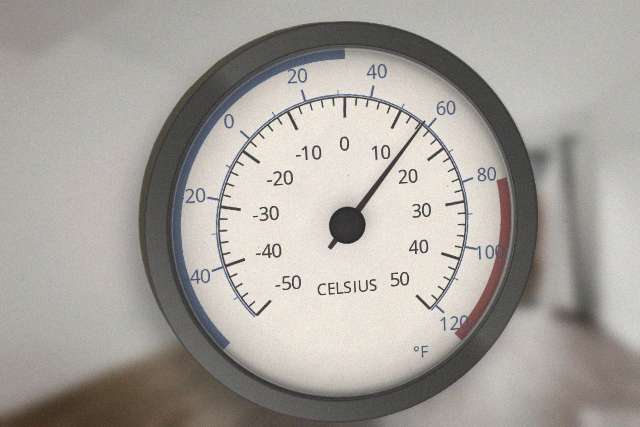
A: 14 °C
